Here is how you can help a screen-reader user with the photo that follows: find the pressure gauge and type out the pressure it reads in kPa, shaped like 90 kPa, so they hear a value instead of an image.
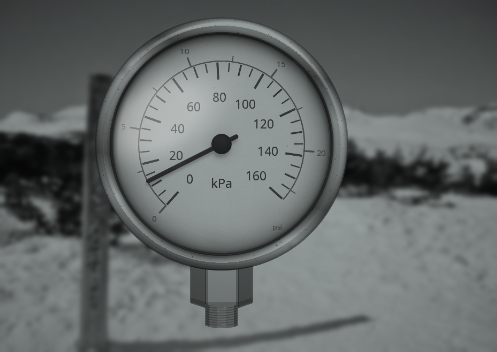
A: 12.5 kPa
